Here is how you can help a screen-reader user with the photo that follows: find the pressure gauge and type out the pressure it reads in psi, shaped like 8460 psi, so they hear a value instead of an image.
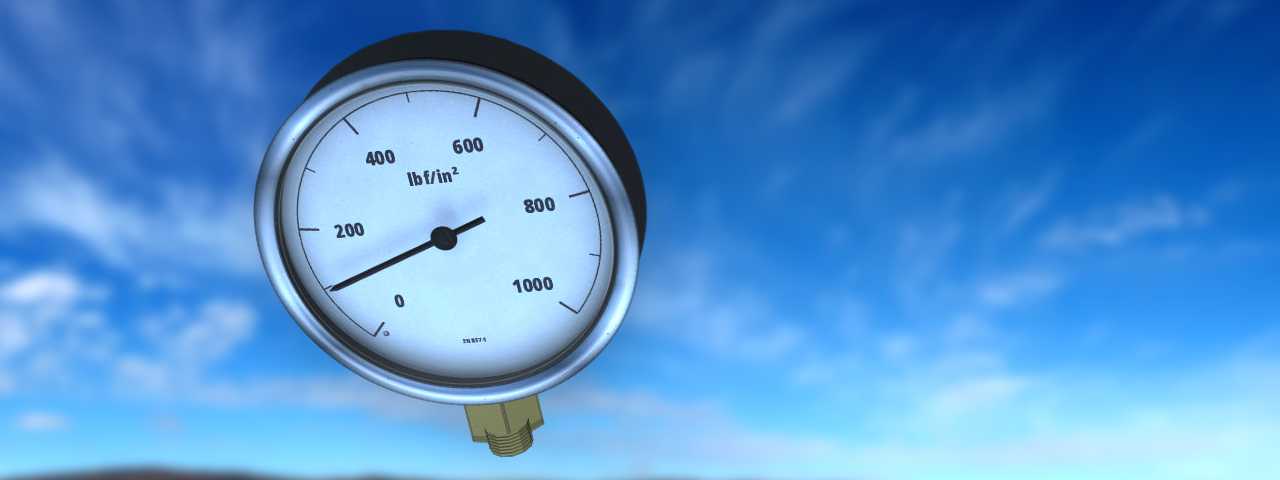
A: 100 psi
